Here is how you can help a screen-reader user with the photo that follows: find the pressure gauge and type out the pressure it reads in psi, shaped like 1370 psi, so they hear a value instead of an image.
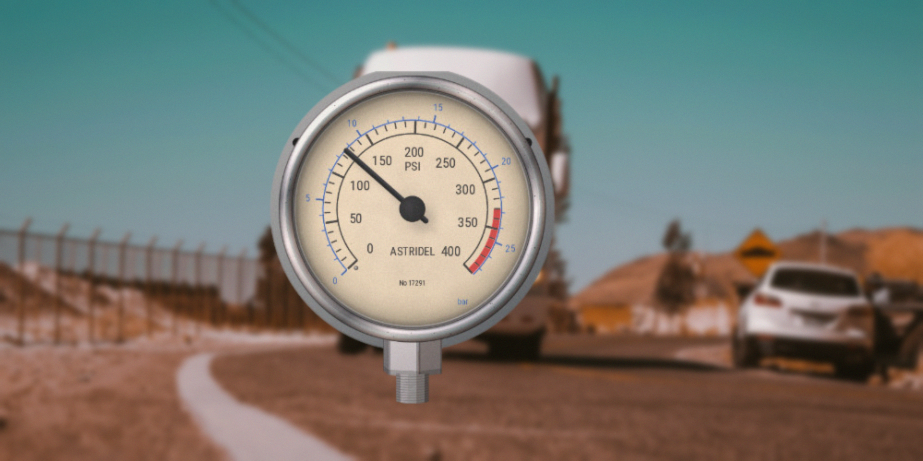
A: 125 psi
